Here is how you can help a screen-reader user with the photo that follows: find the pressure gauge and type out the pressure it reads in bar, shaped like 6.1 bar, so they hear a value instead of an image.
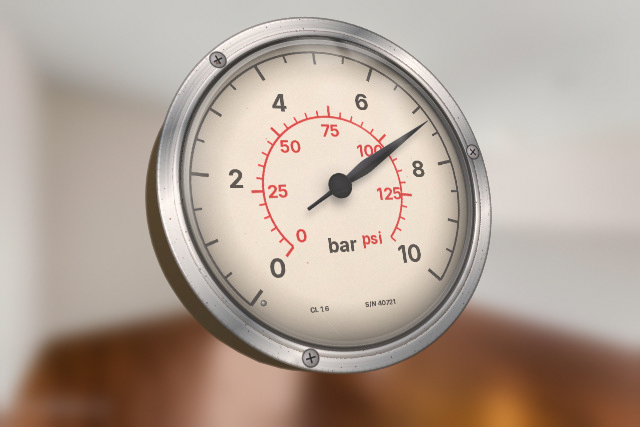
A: 7.25 bar
